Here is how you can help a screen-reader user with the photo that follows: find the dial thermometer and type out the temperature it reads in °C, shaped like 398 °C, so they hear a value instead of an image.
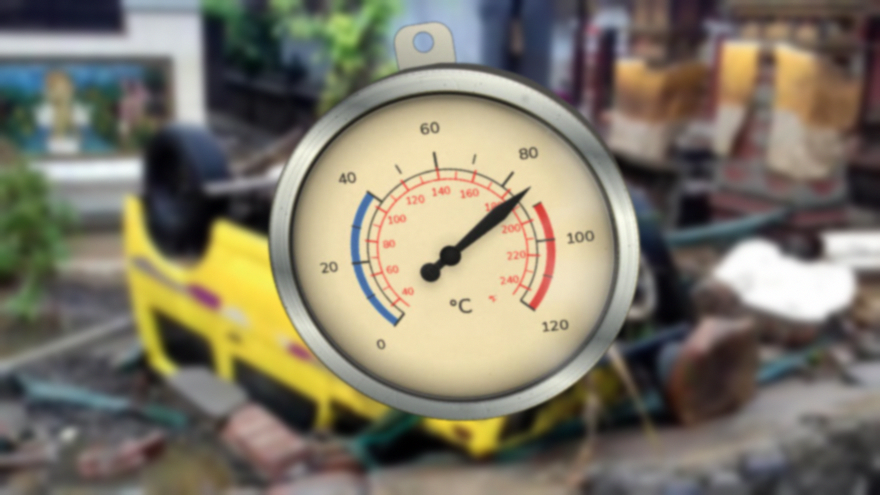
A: 85 °C
